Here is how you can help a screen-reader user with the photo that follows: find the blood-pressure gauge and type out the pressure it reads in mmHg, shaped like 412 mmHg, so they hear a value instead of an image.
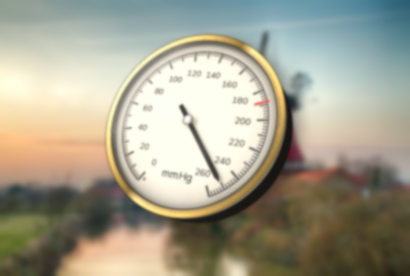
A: 250 mmHg
